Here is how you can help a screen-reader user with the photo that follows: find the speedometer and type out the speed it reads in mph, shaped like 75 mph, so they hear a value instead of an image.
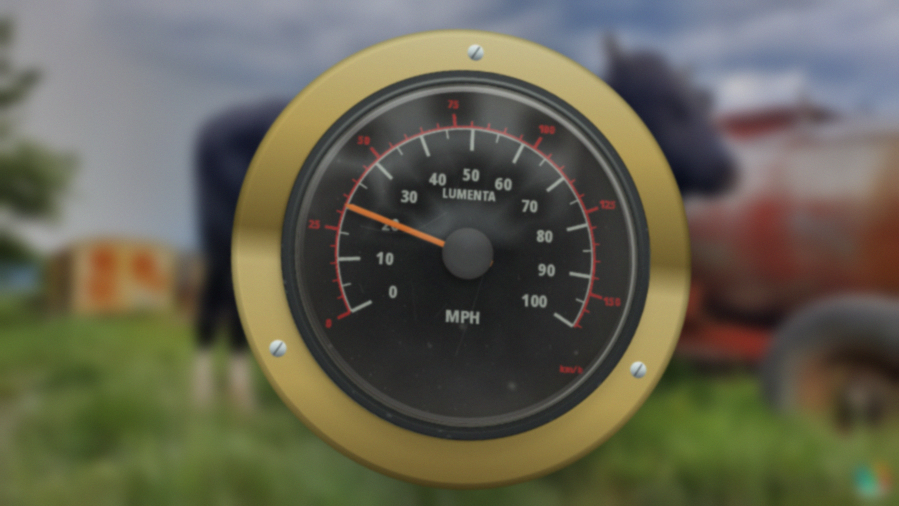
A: 20 mph
